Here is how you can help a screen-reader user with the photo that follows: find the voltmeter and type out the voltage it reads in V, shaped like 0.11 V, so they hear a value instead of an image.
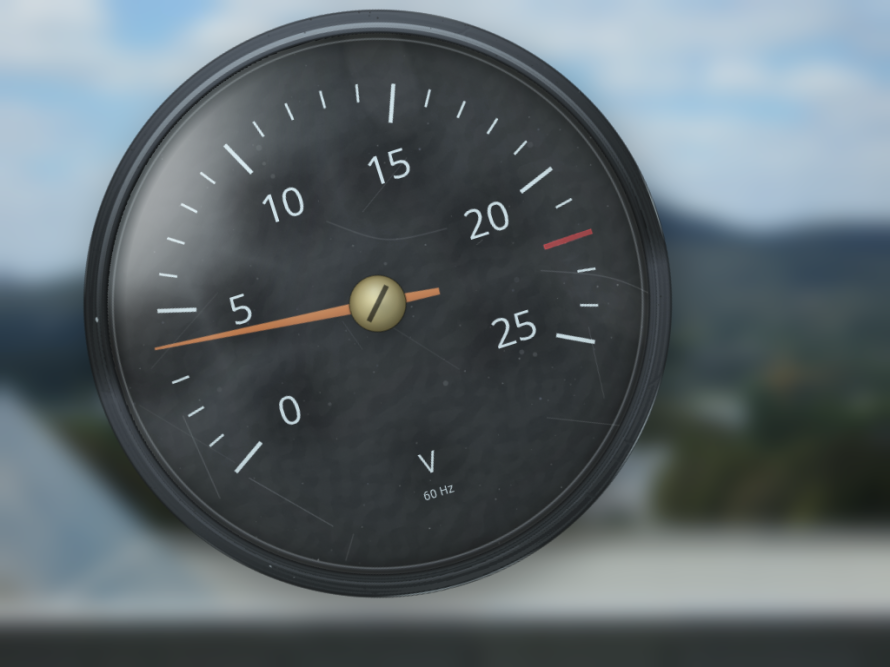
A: 4 V
